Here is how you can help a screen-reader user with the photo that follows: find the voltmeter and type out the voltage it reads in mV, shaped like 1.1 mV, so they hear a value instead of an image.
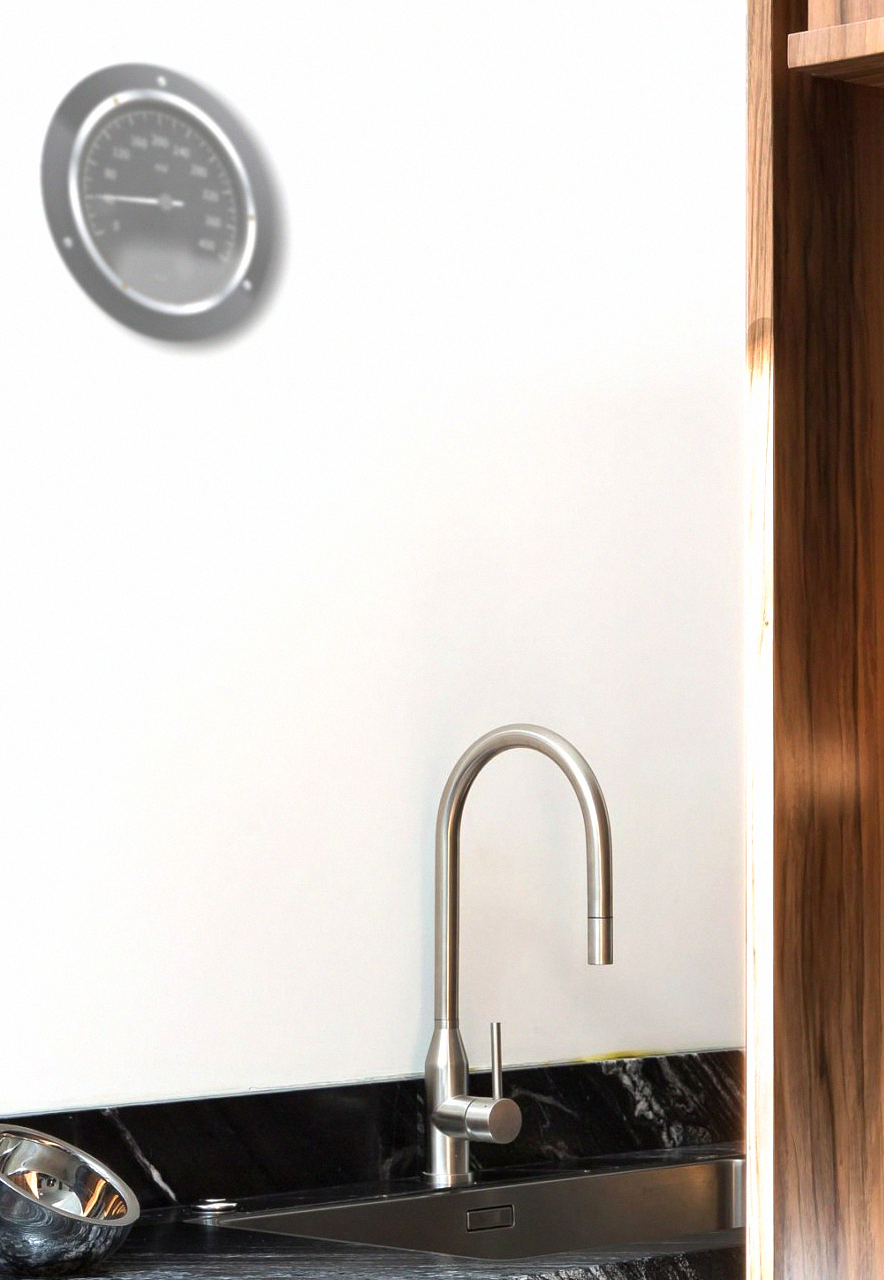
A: 40 mV
